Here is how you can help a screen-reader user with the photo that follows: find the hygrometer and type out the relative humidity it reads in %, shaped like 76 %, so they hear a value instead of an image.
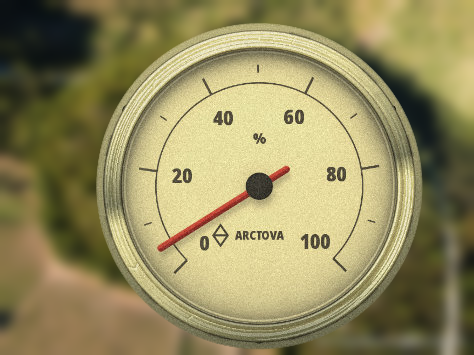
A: 5 %
